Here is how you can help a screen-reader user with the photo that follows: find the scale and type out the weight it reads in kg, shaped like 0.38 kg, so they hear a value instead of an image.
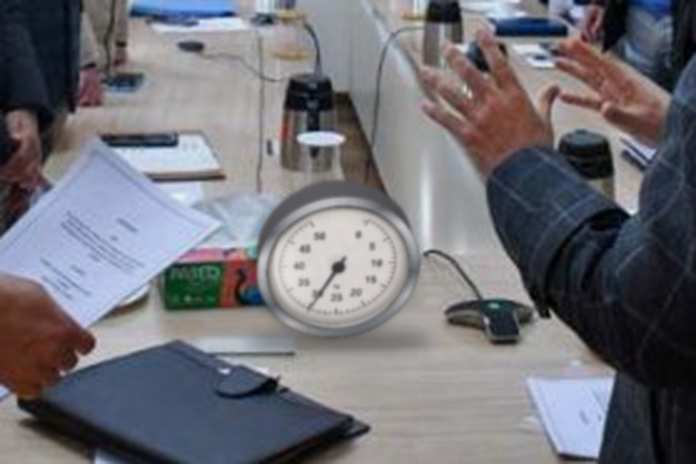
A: 30 kg
